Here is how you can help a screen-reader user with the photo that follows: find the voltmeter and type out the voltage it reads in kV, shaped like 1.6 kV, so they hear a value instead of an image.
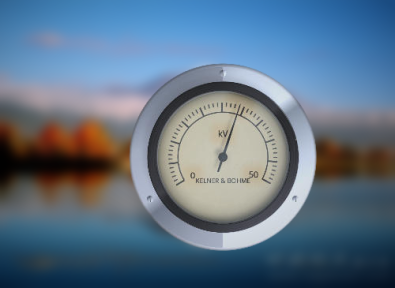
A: 29 kV
